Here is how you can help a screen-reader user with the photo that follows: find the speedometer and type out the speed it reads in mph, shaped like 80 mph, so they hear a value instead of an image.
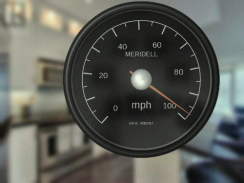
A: 97.5 mph
